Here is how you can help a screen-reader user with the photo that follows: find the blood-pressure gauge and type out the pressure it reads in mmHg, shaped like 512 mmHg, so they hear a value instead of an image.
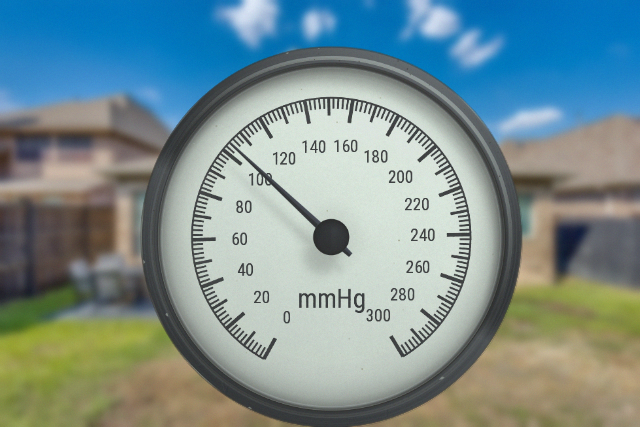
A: 104 mmHg
